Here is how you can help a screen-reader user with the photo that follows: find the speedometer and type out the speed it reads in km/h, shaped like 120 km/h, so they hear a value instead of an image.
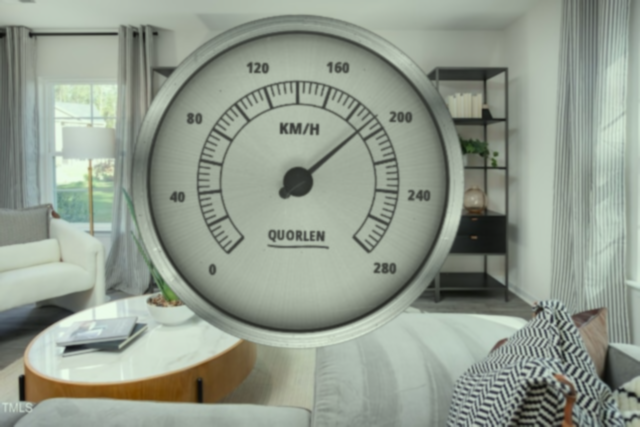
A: 192 km/h
